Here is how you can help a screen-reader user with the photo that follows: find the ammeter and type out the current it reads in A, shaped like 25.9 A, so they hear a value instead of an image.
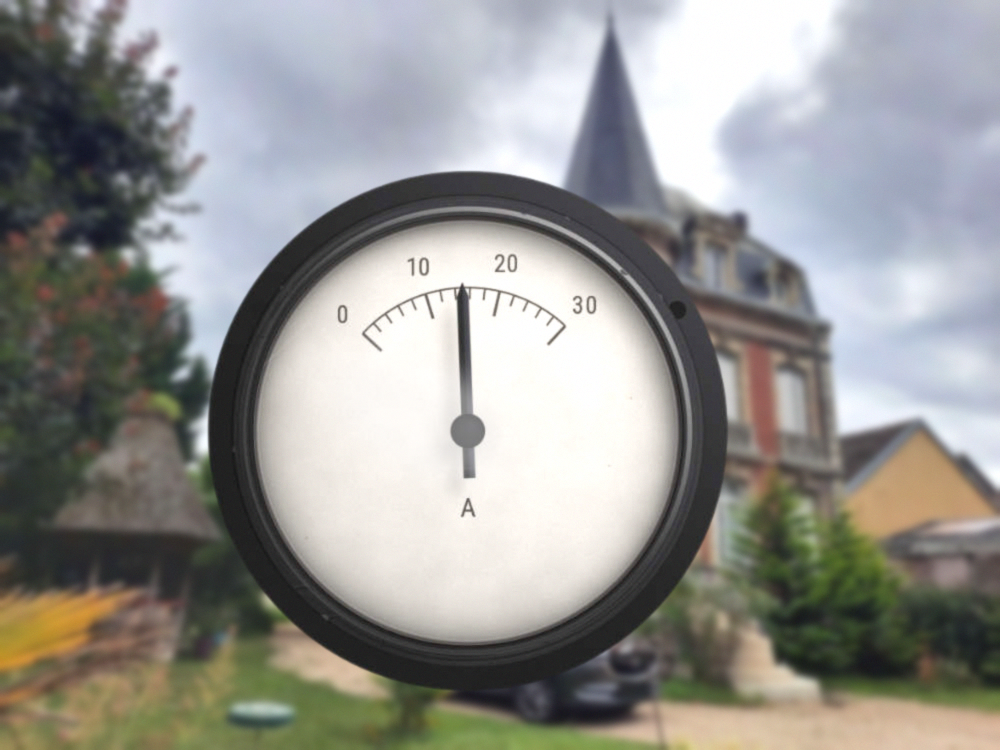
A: 15 A
